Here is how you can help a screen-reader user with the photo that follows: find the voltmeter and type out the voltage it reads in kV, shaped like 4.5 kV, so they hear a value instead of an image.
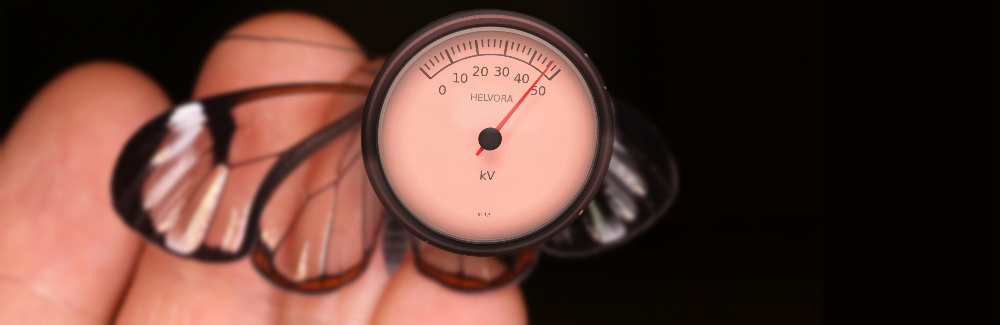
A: 46 kV
